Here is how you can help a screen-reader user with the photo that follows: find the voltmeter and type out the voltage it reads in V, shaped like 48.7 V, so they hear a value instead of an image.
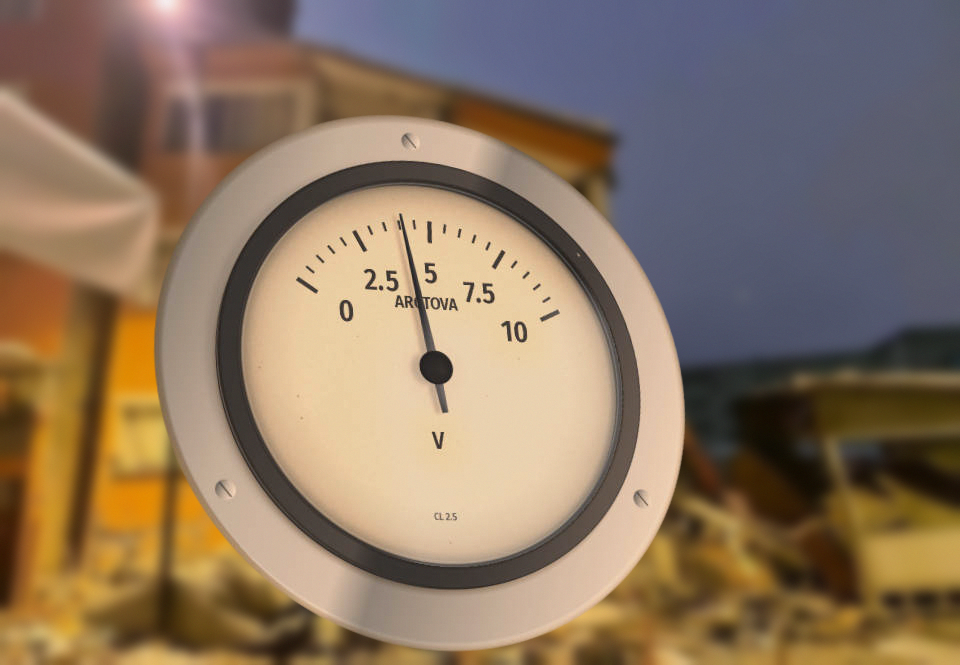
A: 4 V
